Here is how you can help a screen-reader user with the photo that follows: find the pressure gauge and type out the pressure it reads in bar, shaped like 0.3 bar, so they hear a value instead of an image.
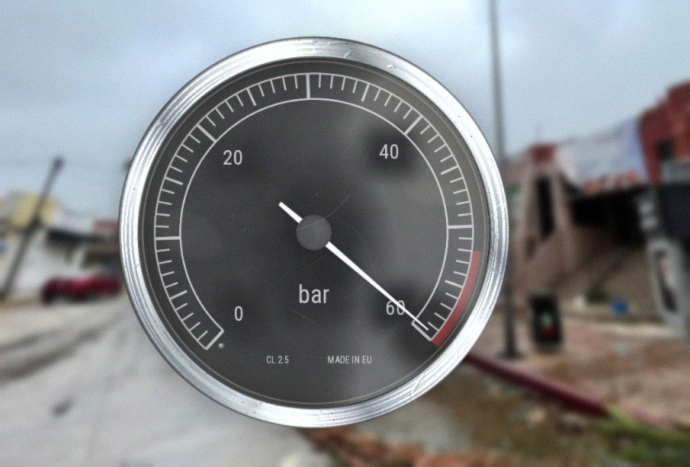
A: 59.5 bar
